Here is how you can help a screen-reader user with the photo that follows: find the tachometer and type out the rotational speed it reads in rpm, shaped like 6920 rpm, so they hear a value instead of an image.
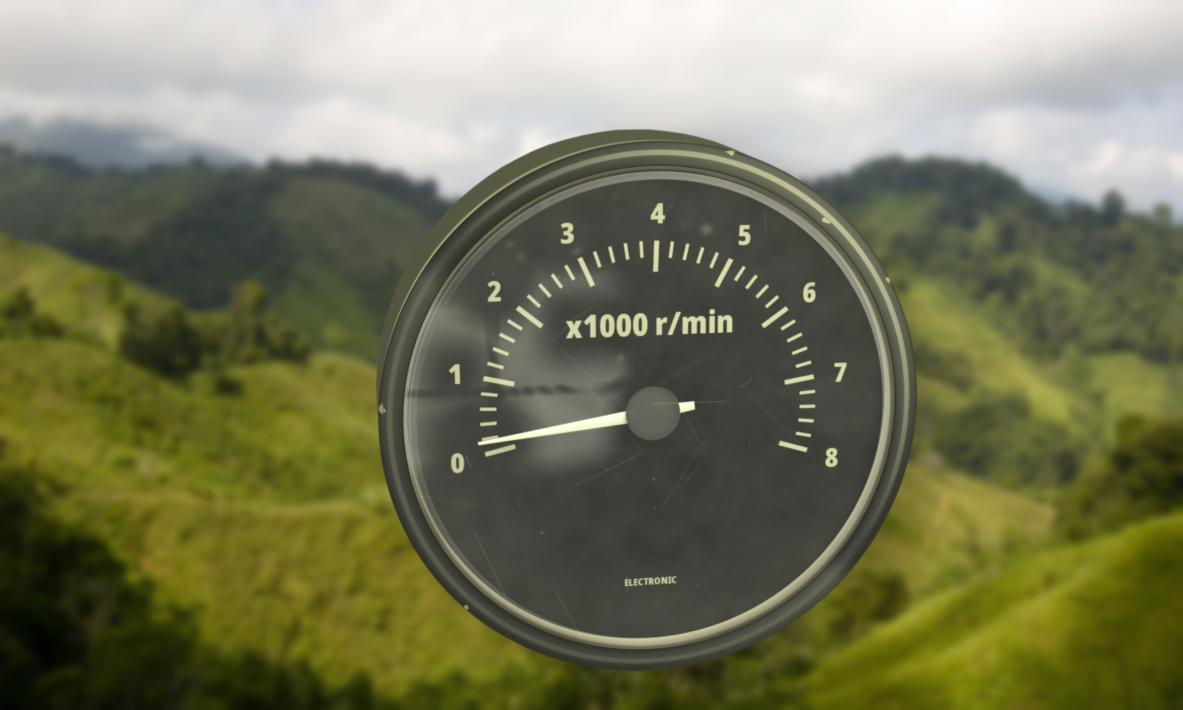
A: 200 rpm
